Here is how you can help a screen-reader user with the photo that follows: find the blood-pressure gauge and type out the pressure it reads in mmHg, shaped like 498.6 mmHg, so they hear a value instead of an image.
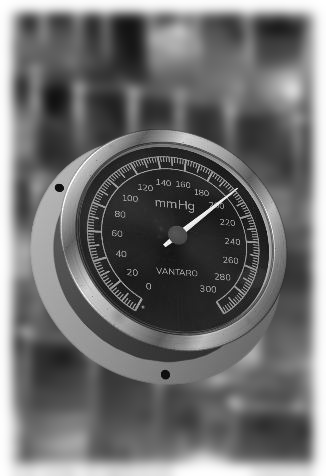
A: 200 mmHg
